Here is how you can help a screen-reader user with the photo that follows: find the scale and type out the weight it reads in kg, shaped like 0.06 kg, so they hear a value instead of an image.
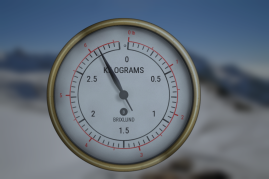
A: 2.8 kg
